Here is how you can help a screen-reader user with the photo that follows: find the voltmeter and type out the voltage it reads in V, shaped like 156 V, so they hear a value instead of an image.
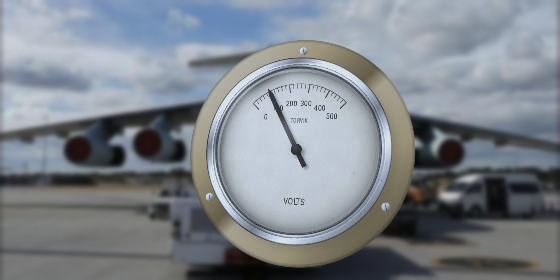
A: 100 V
